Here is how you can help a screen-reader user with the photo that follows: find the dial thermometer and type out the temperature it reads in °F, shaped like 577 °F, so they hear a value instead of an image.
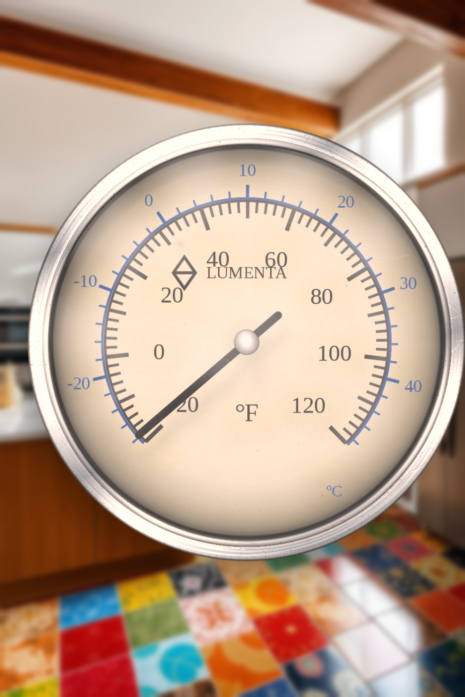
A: -18 °F
